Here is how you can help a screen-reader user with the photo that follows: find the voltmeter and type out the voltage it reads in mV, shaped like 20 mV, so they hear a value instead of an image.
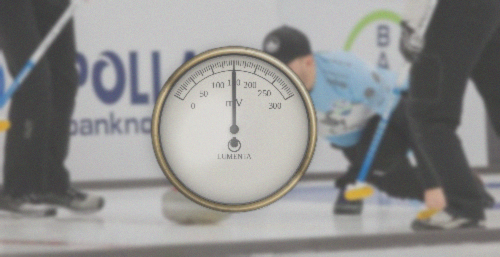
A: 150 mV
